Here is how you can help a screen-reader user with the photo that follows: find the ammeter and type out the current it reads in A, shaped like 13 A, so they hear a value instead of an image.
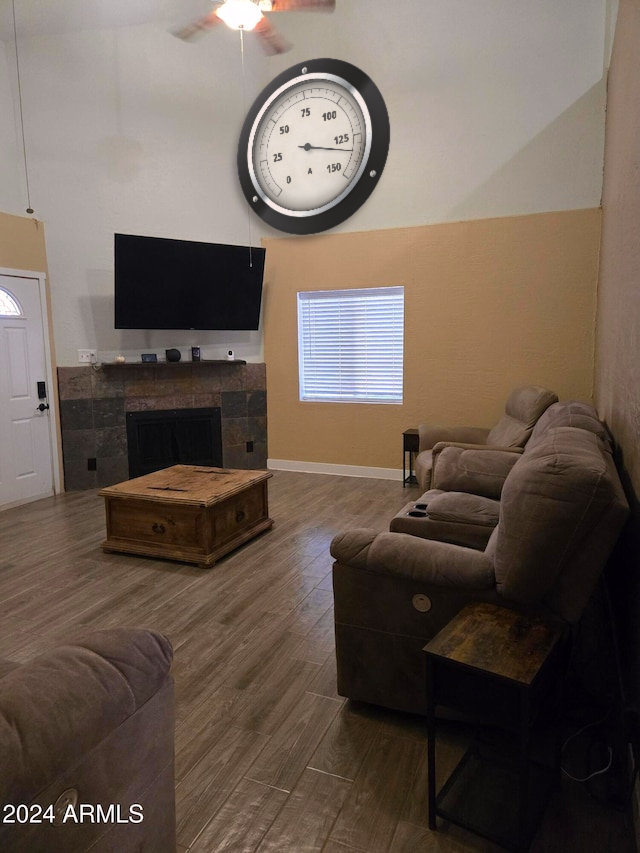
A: 135 A
